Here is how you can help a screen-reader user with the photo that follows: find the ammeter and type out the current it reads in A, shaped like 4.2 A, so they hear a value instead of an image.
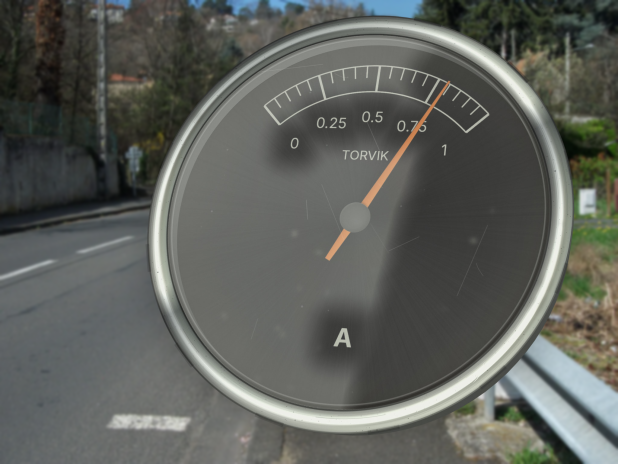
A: 0.8 A
